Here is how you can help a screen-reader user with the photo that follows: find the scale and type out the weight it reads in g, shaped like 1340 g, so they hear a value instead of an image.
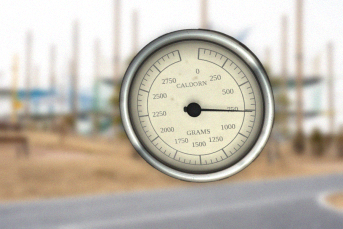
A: 750 g
